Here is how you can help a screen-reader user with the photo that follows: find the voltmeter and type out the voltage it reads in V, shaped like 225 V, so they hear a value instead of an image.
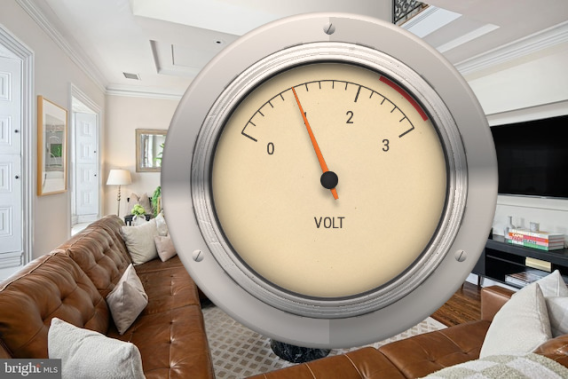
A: 1 V
